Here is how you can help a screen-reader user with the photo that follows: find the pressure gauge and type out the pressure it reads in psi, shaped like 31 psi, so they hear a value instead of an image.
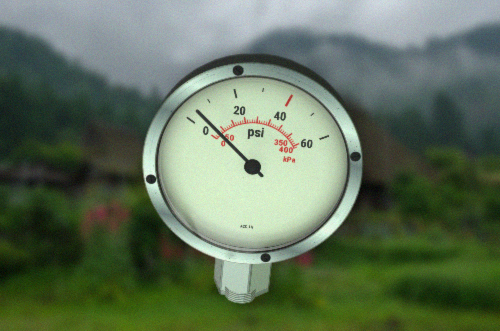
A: 5 psi
